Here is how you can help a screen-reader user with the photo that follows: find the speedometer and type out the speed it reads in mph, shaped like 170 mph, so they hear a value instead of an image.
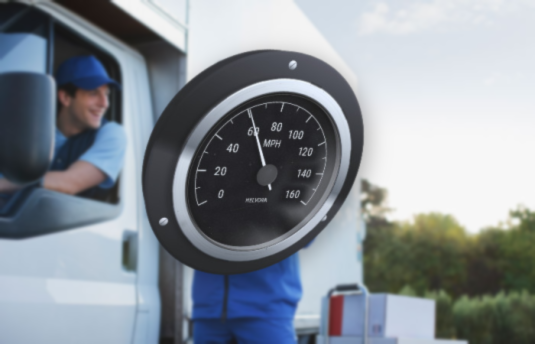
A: 60 mph
